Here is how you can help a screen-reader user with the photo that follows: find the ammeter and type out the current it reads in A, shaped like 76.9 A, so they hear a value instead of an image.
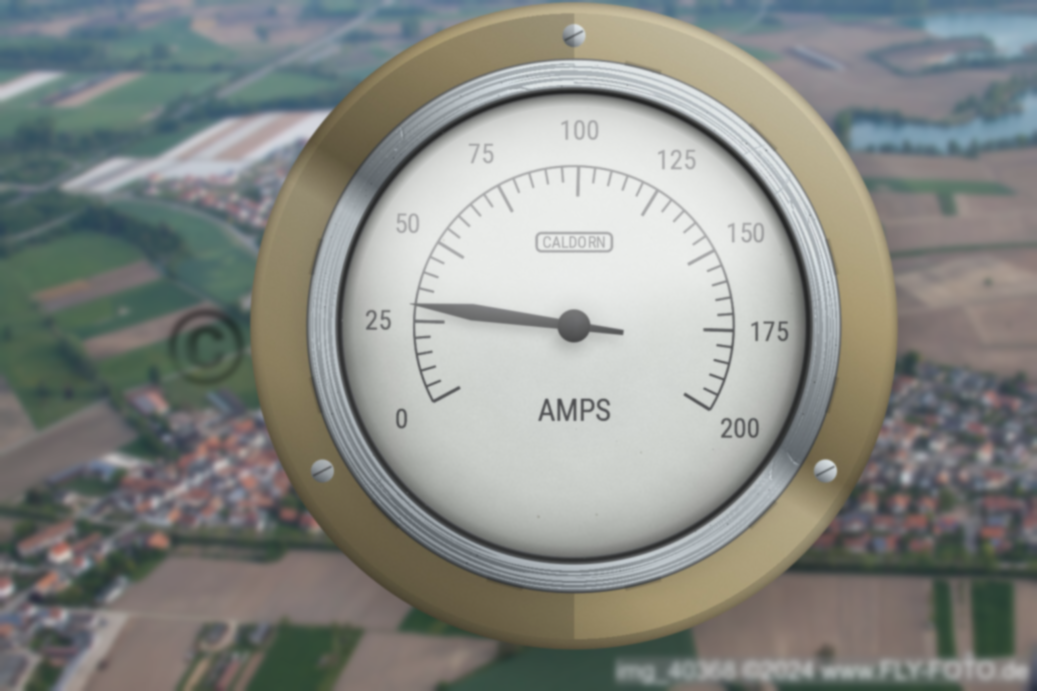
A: 30 A
